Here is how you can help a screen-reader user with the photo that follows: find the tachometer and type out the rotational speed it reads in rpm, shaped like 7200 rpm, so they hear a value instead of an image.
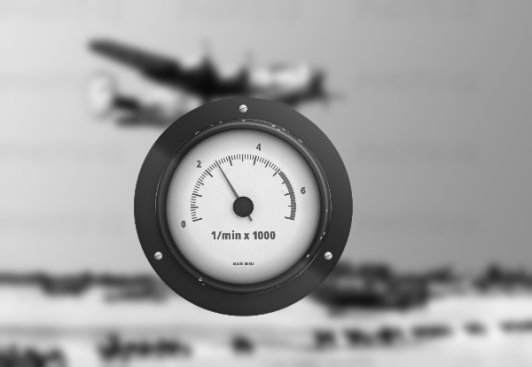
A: 2500 rpm
